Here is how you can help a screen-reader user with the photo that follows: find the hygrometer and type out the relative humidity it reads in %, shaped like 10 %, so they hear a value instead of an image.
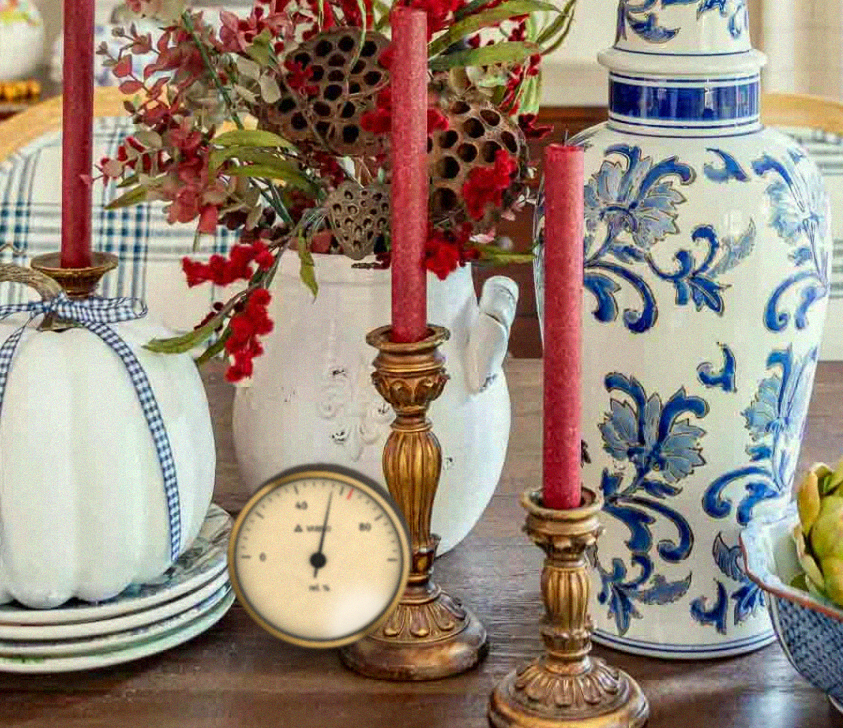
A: 56 %
